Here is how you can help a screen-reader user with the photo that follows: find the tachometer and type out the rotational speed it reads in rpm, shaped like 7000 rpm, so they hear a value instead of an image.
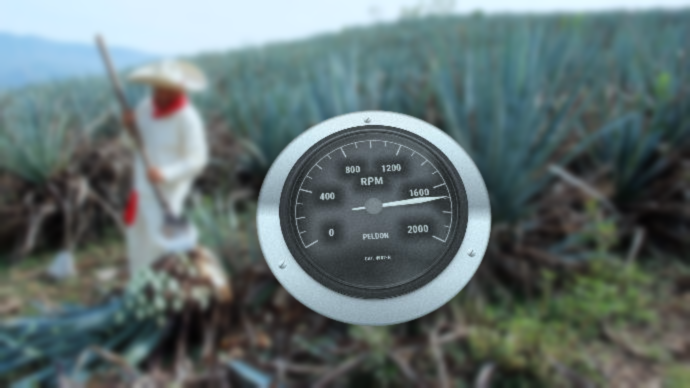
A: 1700 rpm
